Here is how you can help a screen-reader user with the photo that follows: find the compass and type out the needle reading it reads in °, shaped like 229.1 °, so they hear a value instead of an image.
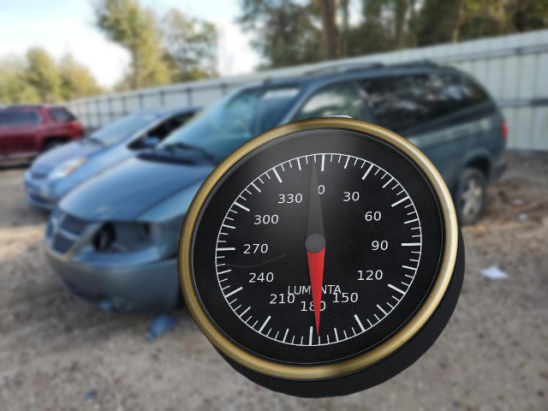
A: 175 °
